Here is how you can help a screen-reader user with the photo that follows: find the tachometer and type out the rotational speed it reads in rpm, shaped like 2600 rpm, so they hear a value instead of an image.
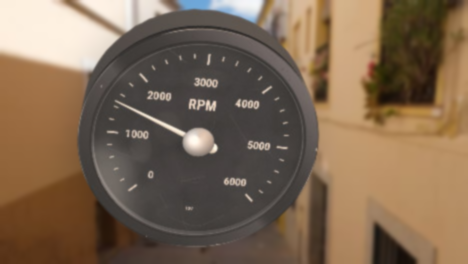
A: 1500 rpm
